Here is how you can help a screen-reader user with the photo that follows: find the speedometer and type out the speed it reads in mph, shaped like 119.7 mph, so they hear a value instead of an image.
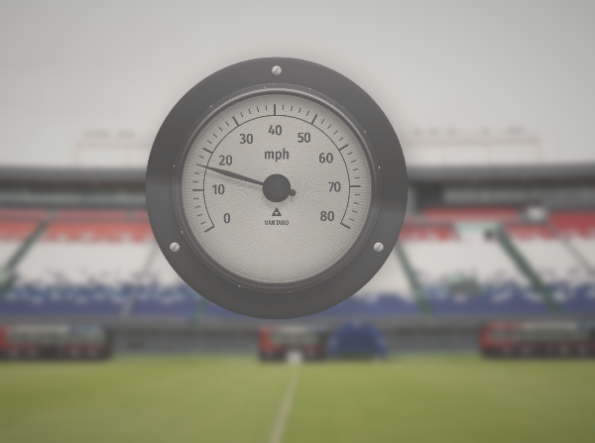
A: 16 mph
